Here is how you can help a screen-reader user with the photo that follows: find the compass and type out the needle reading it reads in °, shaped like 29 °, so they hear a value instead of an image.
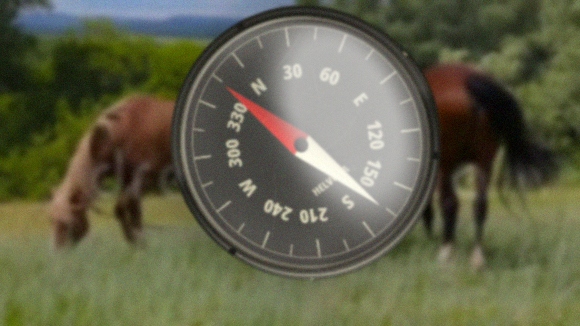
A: 345 °
